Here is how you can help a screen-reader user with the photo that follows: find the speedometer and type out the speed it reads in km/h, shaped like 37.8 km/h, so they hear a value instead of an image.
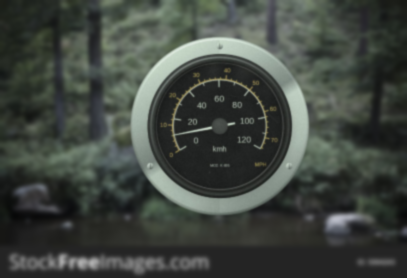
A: 10 km/h
